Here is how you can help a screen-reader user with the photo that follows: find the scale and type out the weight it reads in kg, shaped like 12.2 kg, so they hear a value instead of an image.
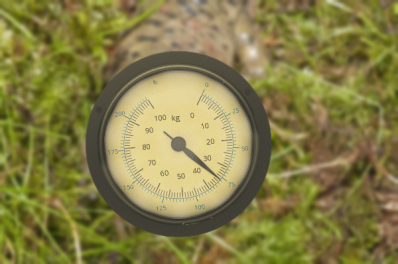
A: 35 kg
